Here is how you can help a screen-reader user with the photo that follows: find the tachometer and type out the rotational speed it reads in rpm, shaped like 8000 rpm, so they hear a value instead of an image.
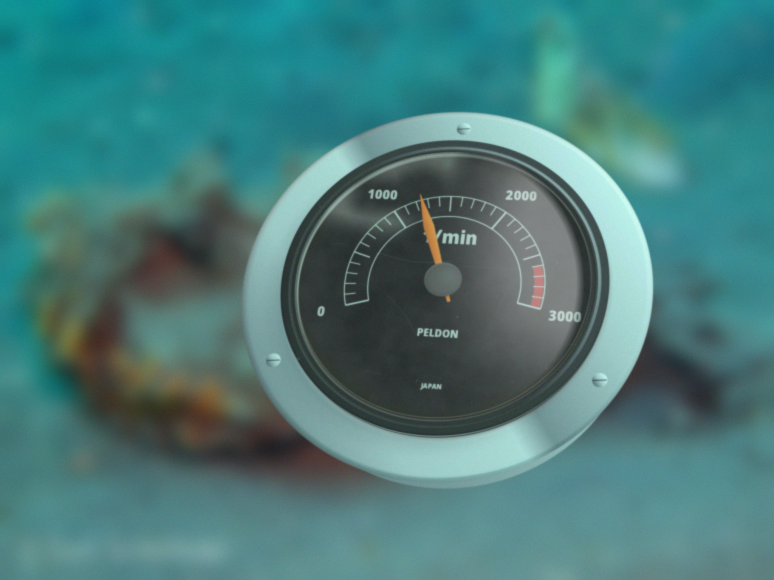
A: 1250 rpm
